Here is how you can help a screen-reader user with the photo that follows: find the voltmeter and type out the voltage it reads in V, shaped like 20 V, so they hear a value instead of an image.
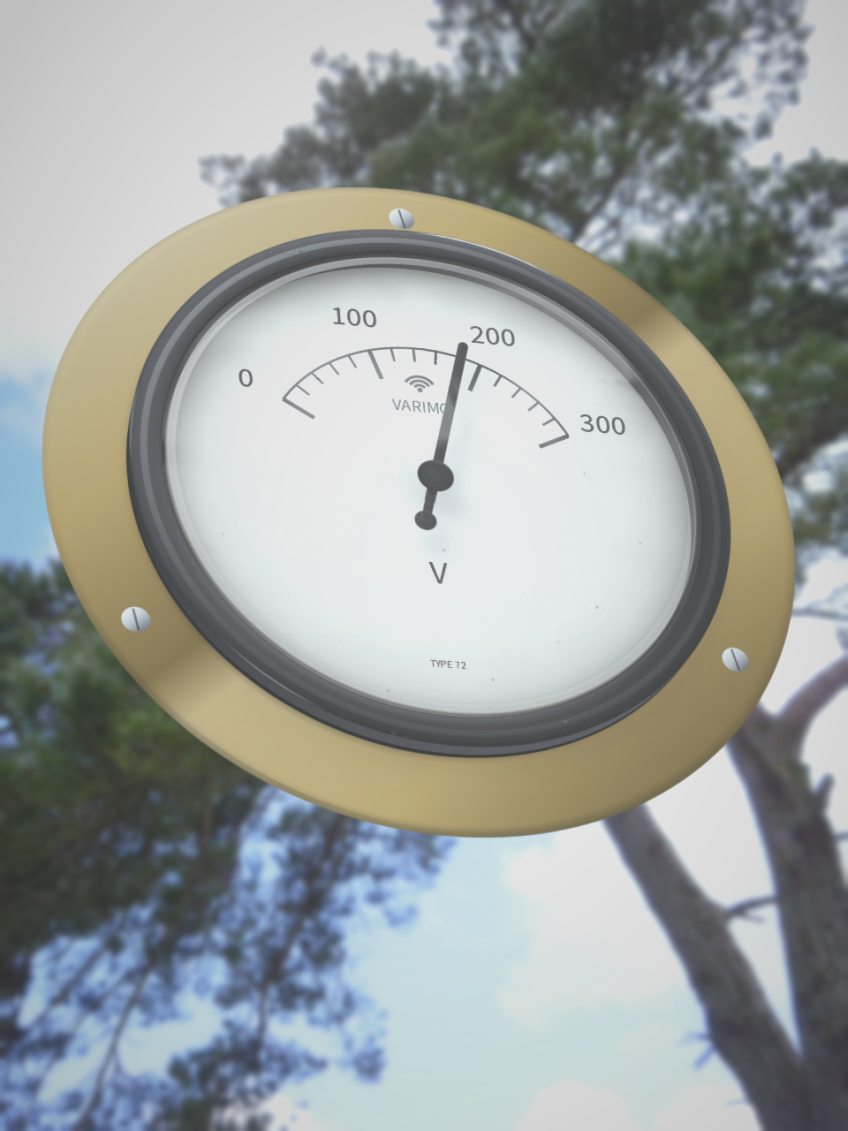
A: 180 V
